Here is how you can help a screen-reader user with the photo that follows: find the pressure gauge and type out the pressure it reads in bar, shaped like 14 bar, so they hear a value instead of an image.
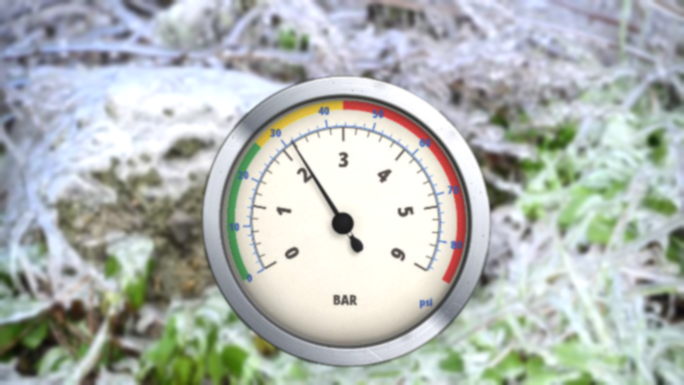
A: 2.2 bar
